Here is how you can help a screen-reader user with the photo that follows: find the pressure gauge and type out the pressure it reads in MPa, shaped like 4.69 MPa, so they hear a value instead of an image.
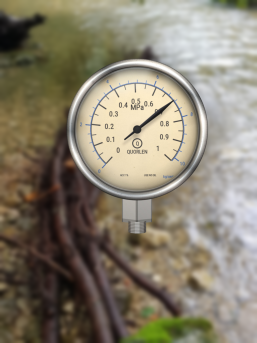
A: 0.7 MPa
